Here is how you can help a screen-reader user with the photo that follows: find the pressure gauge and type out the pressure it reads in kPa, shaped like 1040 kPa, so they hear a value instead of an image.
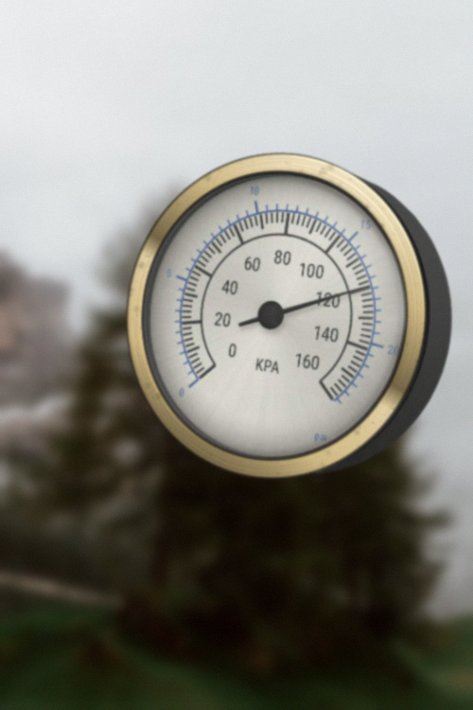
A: 120 kPa
